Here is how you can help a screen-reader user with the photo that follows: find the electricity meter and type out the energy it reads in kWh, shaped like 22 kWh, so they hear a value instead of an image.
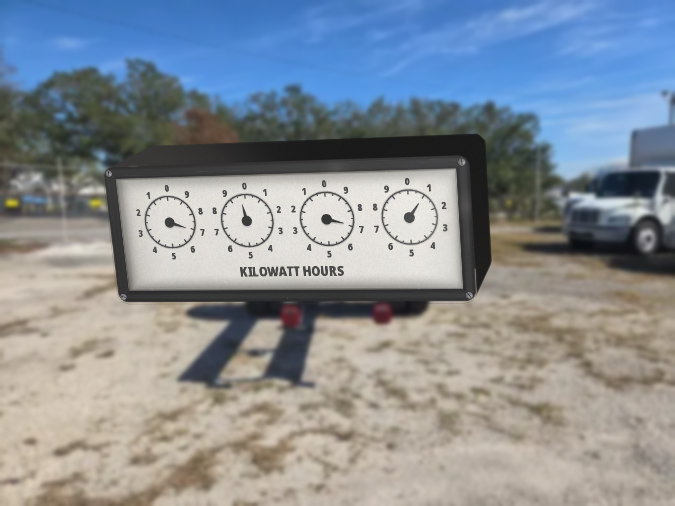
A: 6971 kWh
